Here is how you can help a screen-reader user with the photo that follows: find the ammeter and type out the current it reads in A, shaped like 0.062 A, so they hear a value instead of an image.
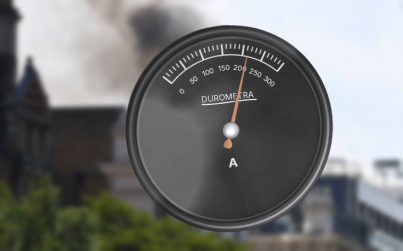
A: 210 A
